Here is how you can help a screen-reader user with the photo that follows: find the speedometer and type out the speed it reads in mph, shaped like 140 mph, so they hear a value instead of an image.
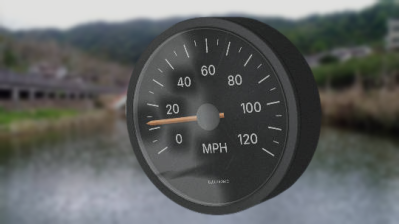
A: 12.5 mph
